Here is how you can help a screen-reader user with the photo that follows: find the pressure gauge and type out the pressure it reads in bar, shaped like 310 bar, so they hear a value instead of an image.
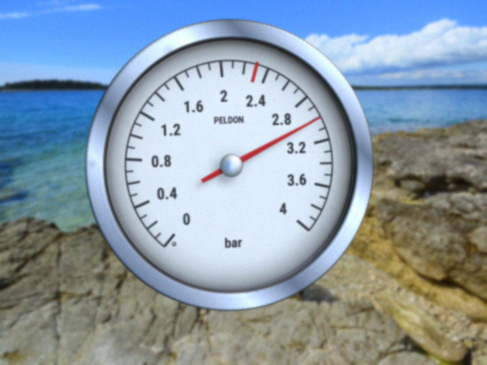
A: 3 bar
